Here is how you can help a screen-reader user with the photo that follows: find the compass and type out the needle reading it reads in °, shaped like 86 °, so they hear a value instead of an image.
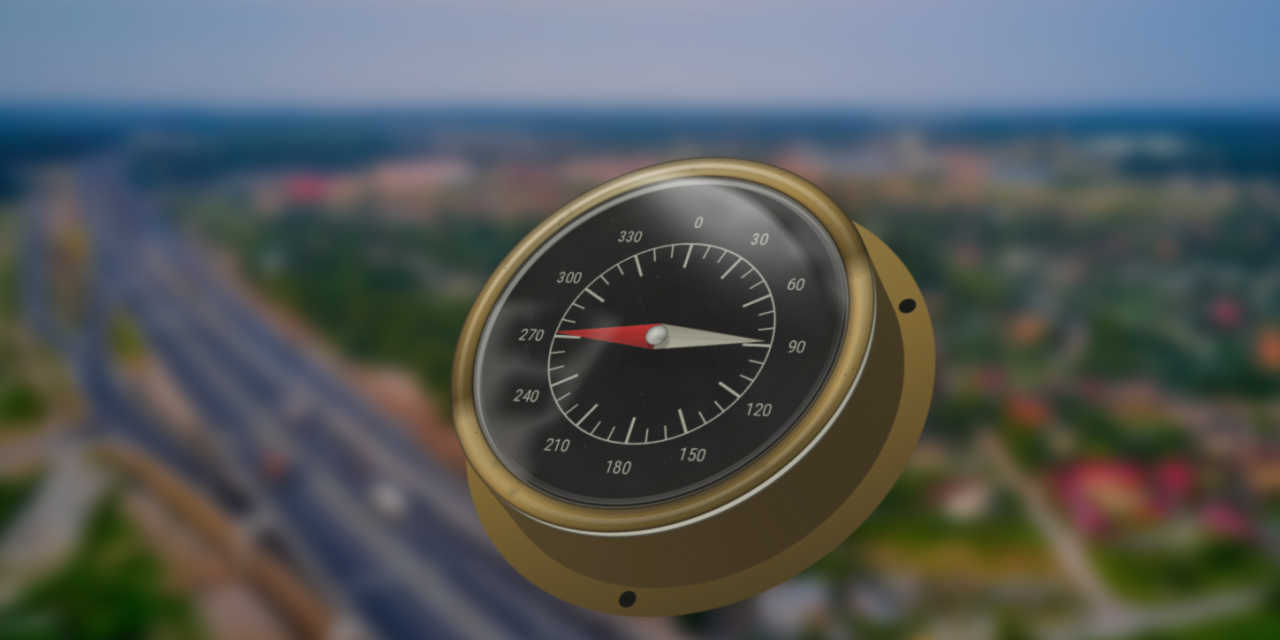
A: 270 °
